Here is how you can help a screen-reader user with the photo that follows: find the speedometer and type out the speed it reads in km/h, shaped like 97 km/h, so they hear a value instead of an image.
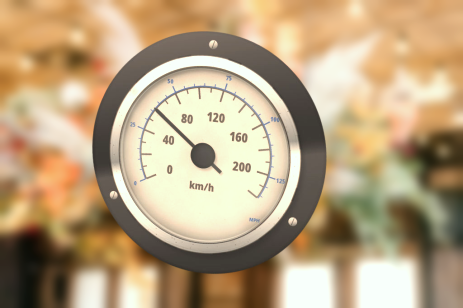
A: 60 km/h
